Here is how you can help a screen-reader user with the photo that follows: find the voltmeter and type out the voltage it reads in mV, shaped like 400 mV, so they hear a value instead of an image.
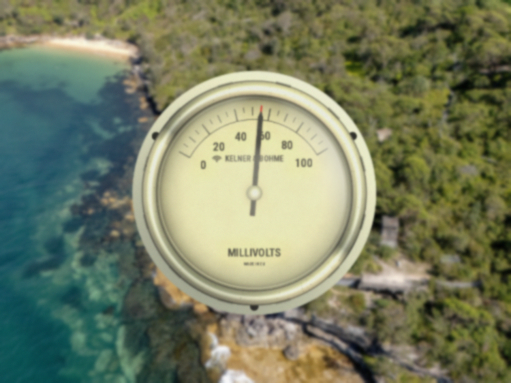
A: 55 mV
